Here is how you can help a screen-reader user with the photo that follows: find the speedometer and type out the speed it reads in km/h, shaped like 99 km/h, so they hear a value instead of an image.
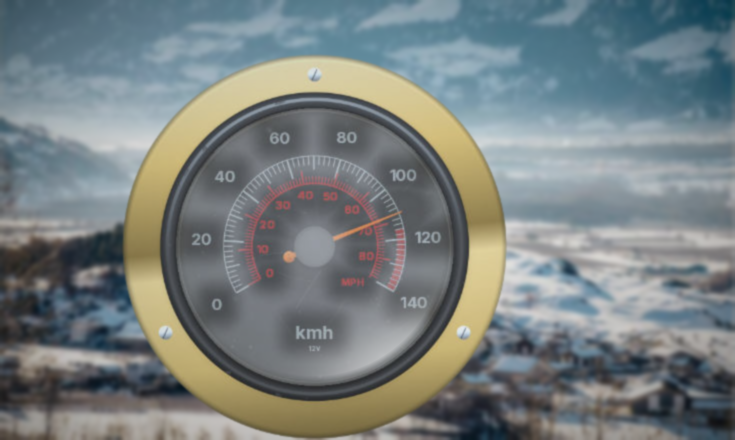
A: 110 km/h
